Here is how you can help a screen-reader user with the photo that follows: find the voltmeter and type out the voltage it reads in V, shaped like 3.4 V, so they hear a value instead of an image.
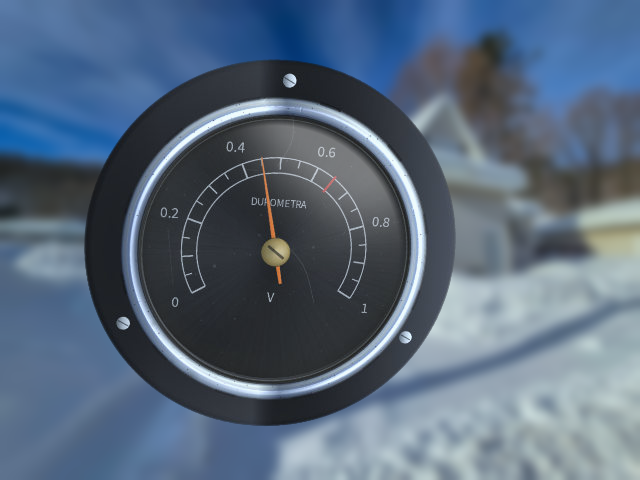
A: 0.45 V
